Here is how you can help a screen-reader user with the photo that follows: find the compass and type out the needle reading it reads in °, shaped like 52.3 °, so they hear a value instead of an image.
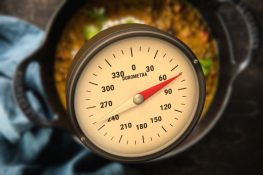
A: 70 °
